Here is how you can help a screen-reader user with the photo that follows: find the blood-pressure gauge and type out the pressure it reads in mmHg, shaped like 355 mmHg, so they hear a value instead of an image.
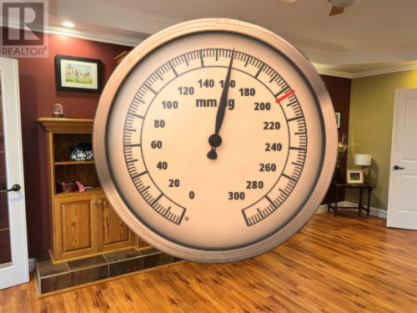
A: 160 mmHg
